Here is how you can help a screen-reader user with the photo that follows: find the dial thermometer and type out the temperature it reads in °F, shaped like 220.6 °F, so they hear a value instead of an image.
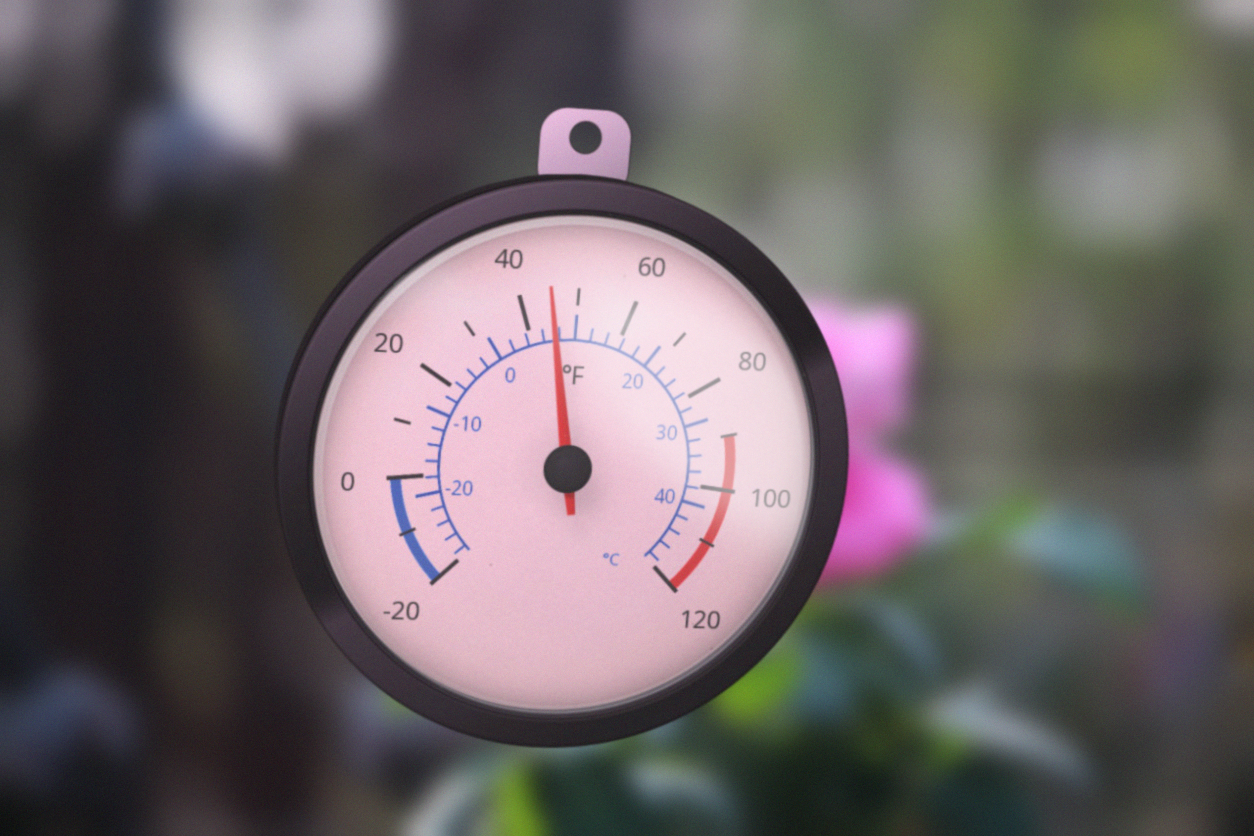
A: 45 °F
